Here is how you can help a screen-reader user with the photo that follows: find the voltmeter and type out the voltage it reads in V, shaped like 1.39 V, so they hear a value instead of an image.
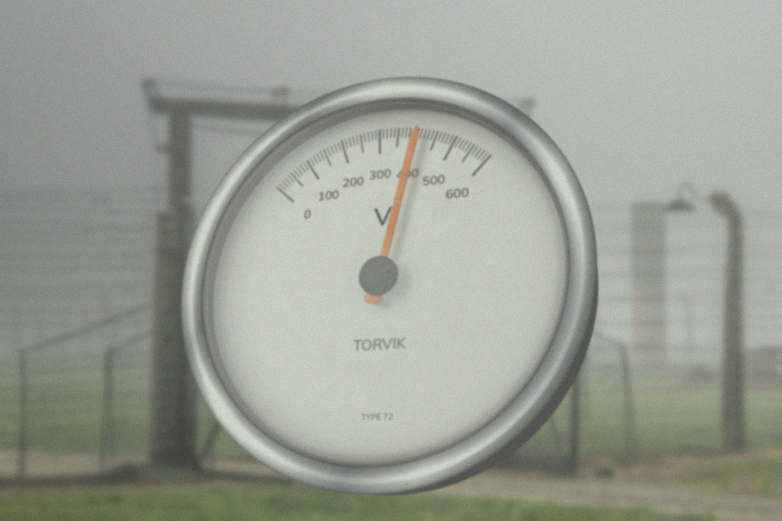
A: 400 V
